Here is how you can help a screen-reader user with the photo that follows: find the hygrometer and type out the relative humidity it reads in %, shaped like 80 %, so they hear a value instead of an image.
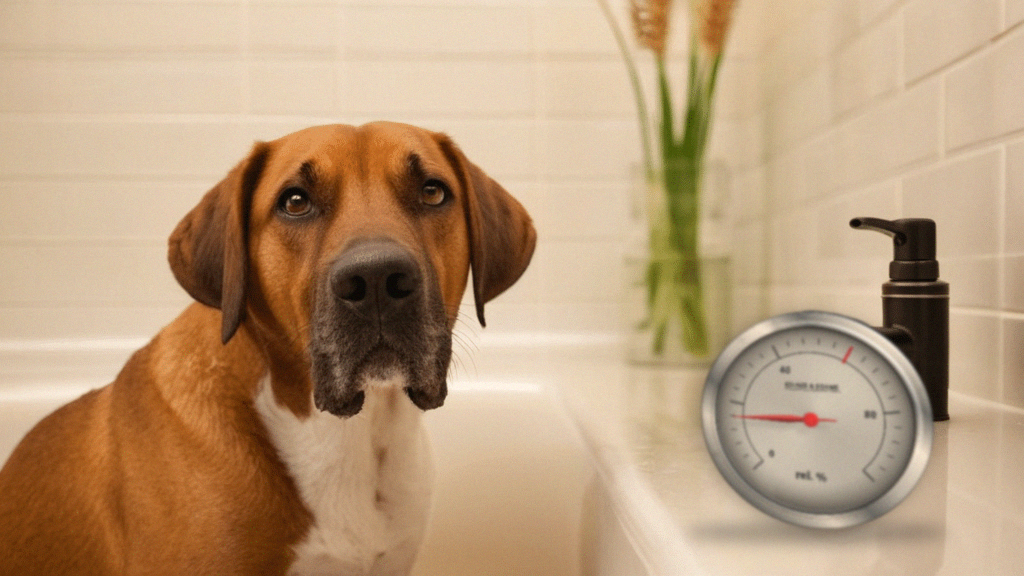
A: 16 %
